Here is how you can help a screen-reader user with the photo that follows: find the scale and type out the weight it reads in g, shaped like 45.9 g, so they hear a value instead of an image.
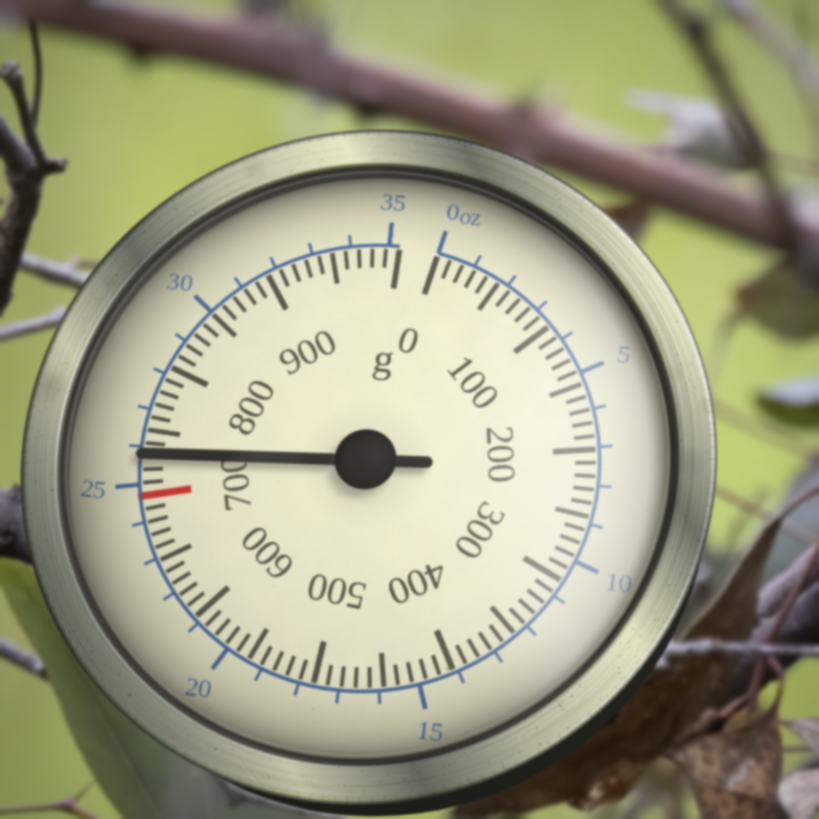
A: 730 g
